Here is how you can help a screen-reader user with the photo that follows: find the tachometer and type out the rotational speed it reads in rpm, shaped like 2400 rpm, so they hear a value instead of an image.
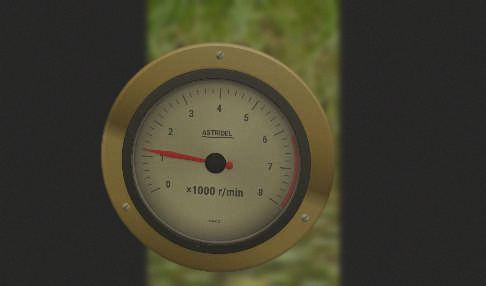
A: 1200 rpm
